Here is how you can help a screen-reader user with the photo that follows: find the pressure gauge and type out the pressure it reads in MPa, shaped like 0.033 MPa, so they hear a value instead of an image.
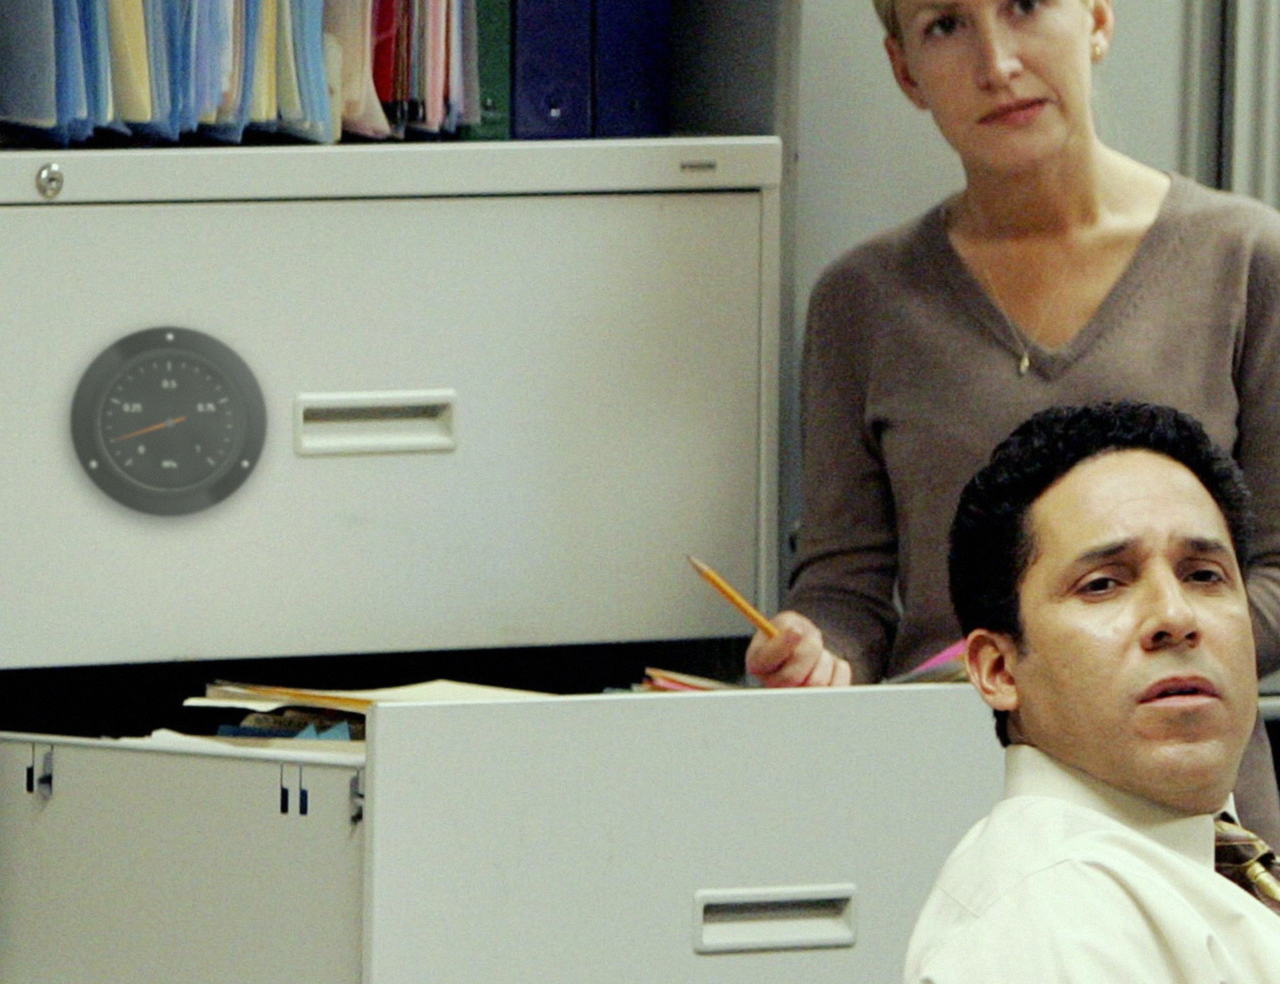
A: 0.1 MPa
